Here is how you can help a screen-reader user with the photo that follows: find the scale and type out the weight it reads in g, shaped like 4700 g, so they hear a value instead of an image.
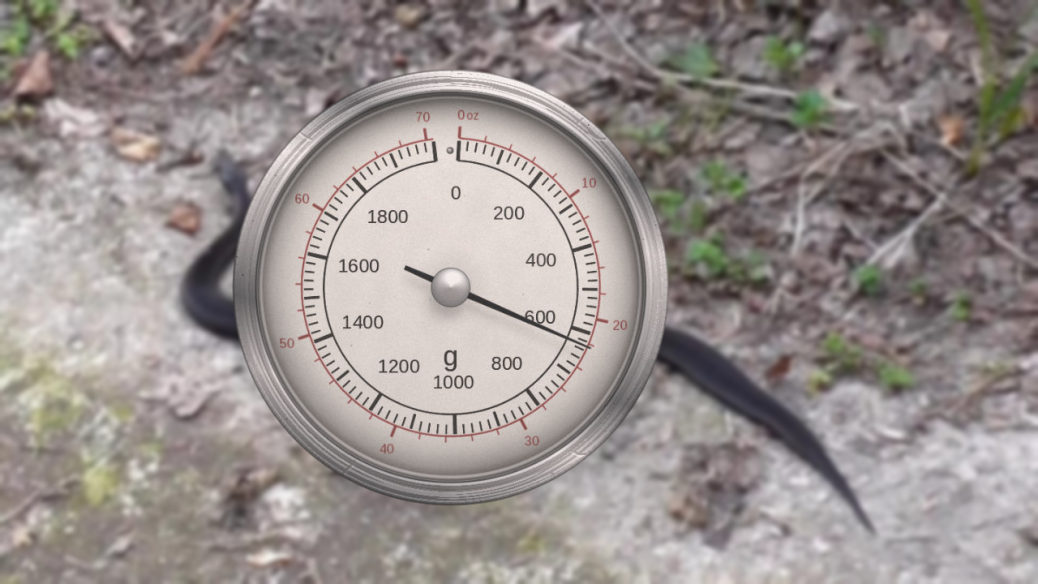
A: 630 g
